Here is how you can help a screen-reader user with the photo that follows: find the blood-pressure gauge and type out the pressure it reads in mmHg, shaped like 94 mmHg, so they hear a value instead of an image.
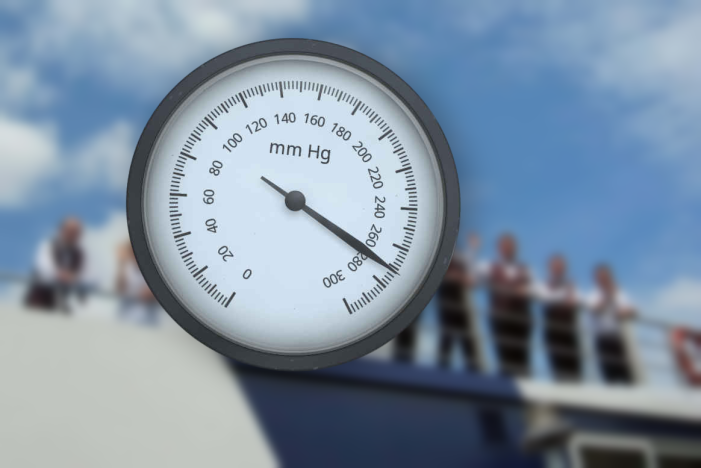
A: 272 mmHg
